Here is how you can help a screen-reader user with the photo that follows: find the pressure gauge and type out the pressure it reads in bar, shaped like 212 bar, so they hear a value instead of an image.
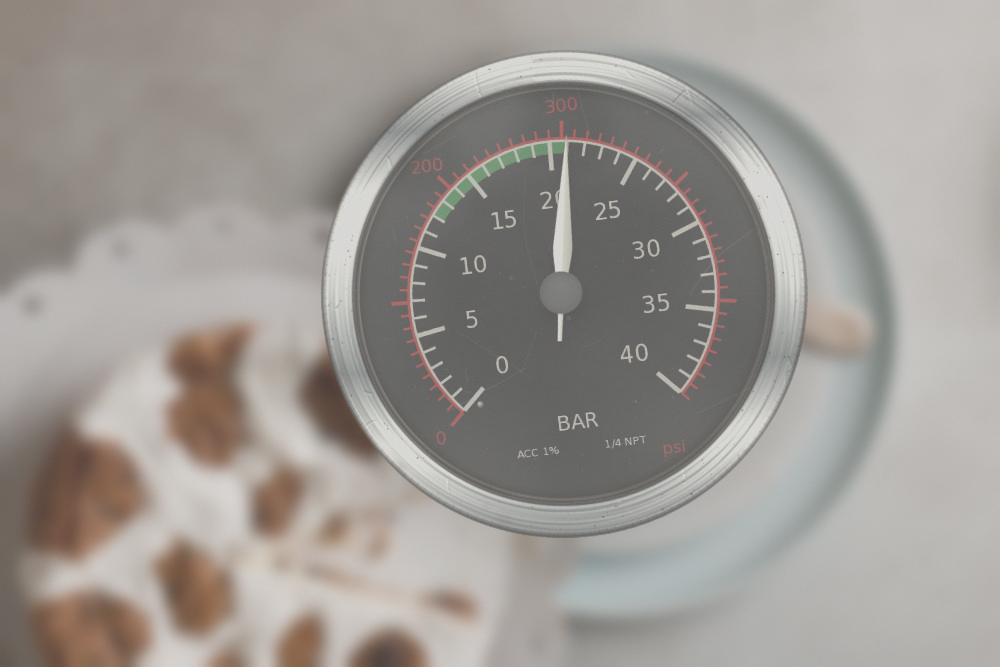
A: 21 bar
